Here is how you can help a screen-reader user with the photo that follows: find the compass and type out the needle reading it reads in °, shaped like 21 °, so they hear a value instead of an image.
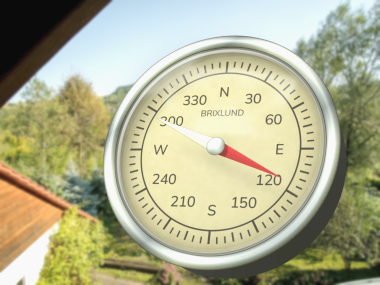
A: 115 °
